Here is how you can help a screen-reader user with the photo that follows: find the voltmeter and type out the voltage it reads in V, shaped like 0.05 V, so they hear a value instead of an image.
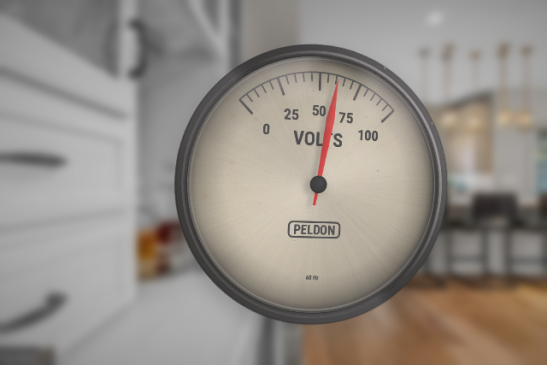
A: 60 V
